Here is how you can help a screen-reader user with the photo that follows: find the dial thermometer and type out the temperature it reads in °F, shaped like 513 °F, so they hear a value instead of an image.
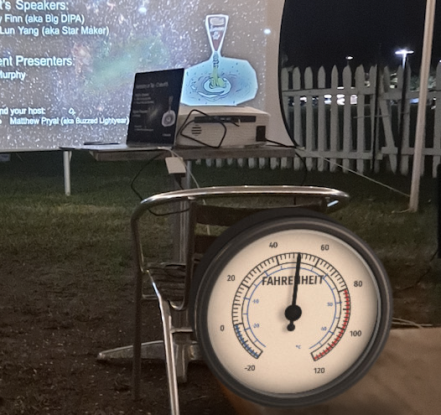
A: 50 °F
